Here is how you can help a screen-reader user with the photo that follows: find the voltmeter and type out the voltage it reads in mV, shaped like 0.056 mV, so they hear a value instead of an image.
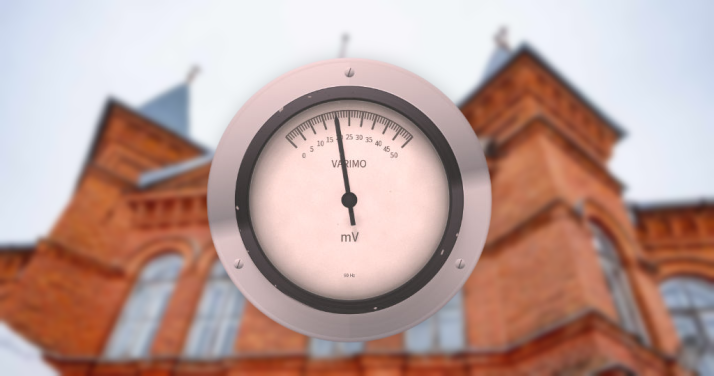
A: 20 mV
